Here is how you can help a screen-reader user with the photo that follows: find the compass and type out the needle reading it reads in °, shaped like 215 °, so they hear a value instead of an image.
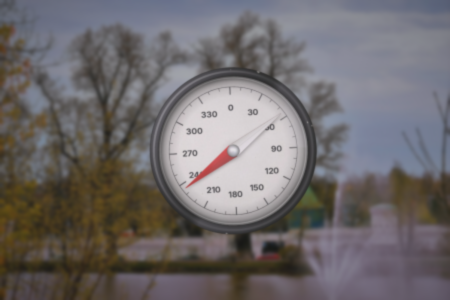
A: 235 °
